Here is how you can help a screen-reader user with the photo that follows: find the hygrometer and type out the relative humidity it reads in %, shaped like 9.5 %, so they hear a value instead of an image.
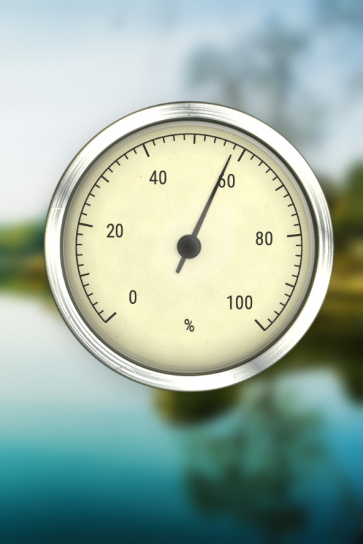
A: 58 %
